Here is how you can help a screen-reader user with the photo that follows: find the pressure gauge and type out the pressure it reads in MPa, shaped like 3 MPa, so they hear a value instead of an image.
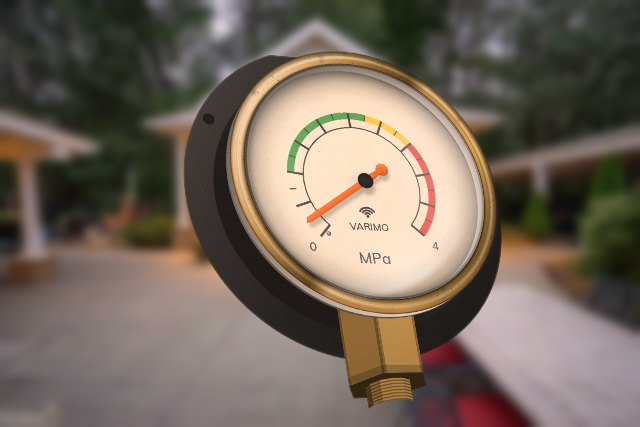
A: 0.2 MPa
